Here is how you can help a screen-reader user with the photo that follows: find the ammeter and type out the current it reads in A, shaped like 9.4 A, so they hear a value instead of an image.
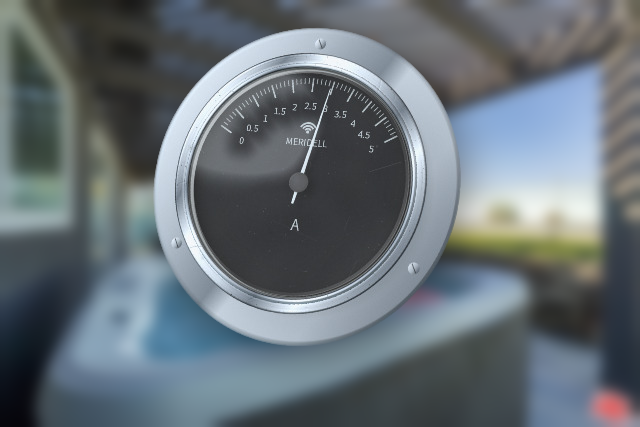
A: 3 A
